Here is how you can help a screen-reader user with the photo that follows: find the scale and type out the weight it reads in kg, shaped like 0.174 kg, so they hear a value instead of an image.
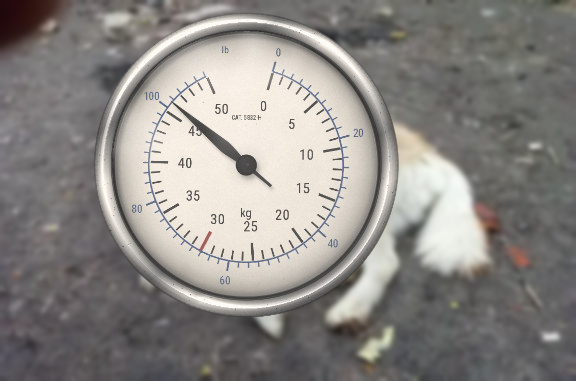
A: 46 kg
